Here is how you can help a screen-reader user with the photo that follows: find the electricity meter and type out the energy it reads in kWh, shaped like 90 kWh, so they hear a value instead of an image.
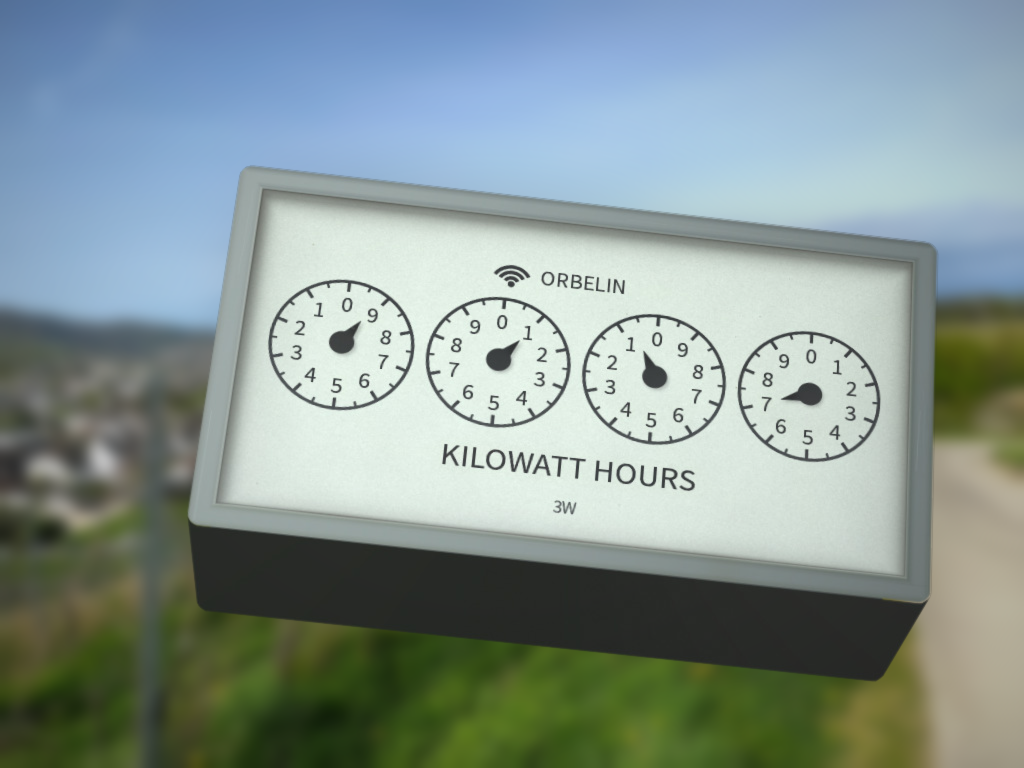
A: 9107 kWh
